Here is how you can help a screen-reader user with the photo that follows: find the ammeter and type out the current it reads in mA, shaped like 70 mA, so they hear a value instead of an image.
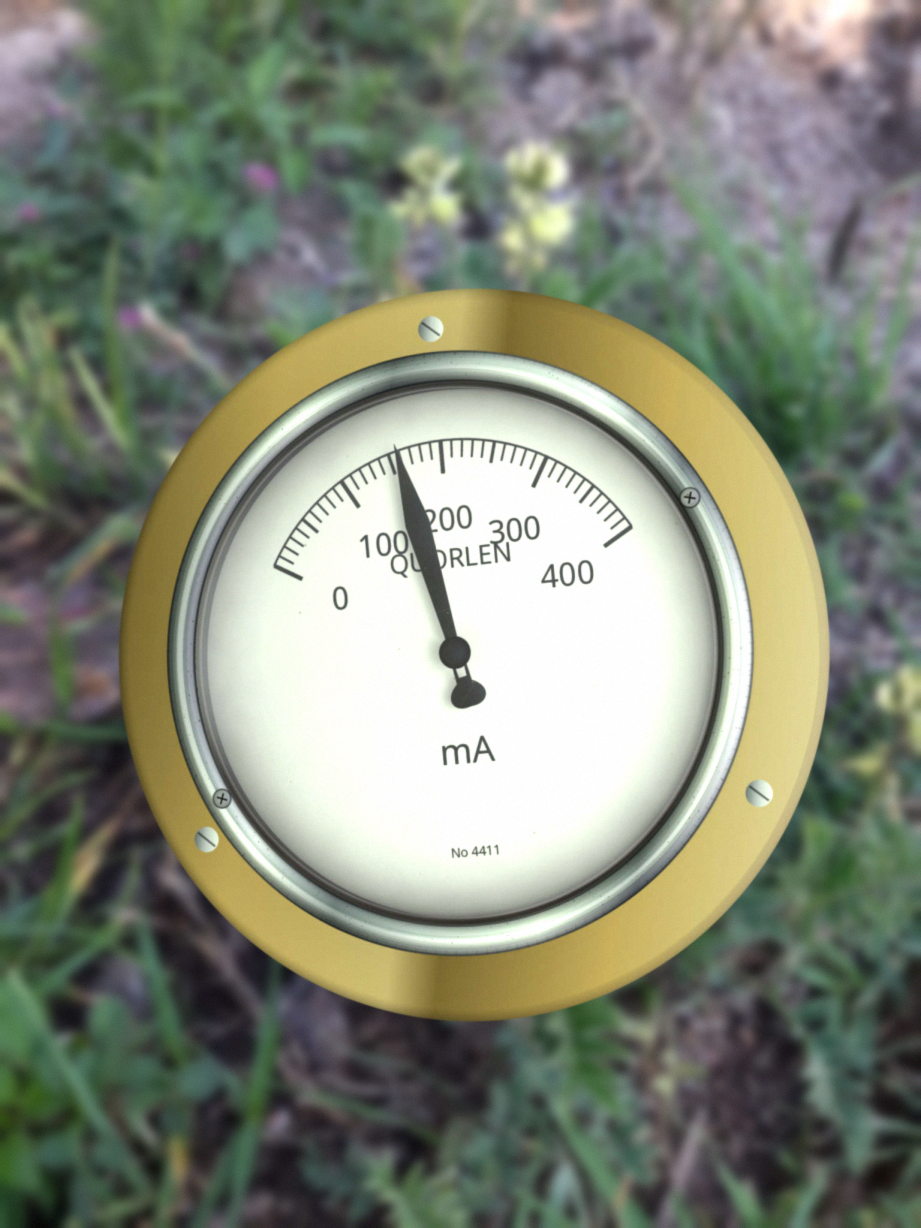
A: 160 mA
